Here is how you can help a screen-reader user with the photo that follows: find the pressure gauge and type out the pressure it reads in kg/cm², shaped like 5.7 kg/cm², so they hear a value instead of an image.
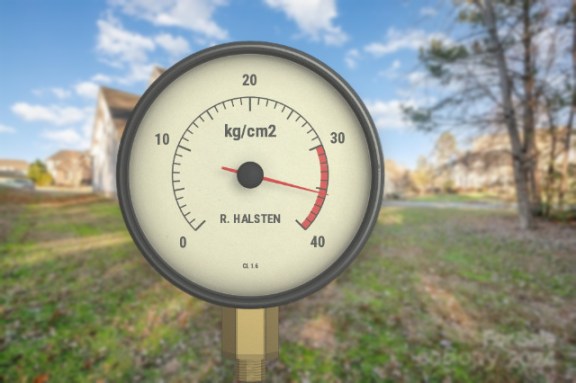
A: 35.5 kg/cm²
